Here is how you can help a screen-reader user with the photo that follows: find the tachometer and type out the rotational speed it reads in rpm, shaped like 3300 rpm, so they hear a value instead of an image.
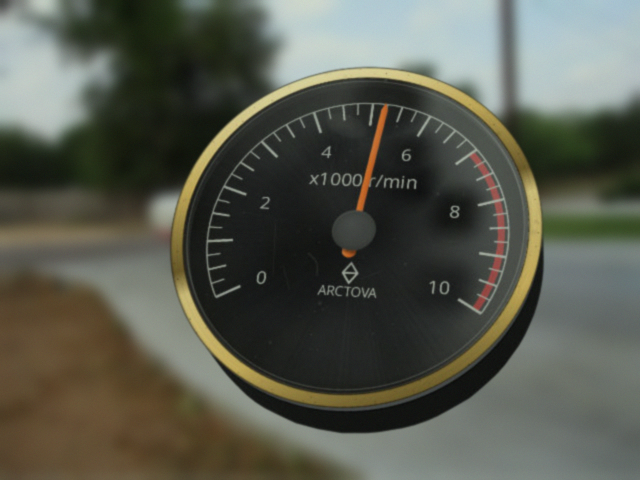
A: 5250 rpm
